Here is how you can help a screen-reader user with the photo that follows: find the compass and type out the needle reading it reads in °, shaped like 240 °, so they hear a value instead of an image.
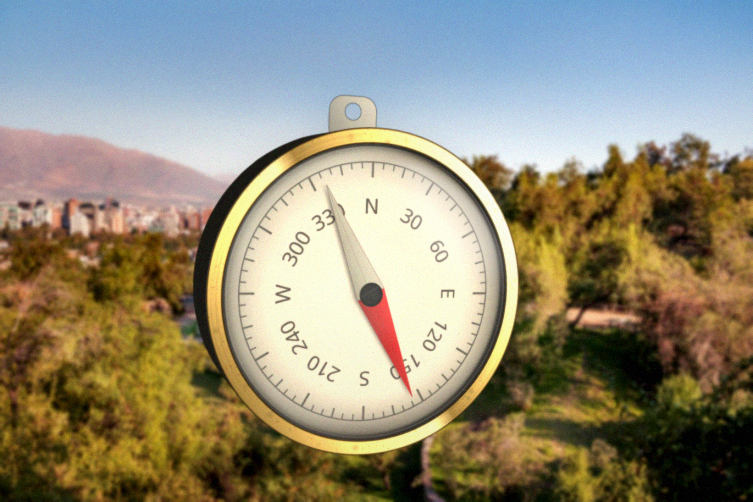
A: 155 °
